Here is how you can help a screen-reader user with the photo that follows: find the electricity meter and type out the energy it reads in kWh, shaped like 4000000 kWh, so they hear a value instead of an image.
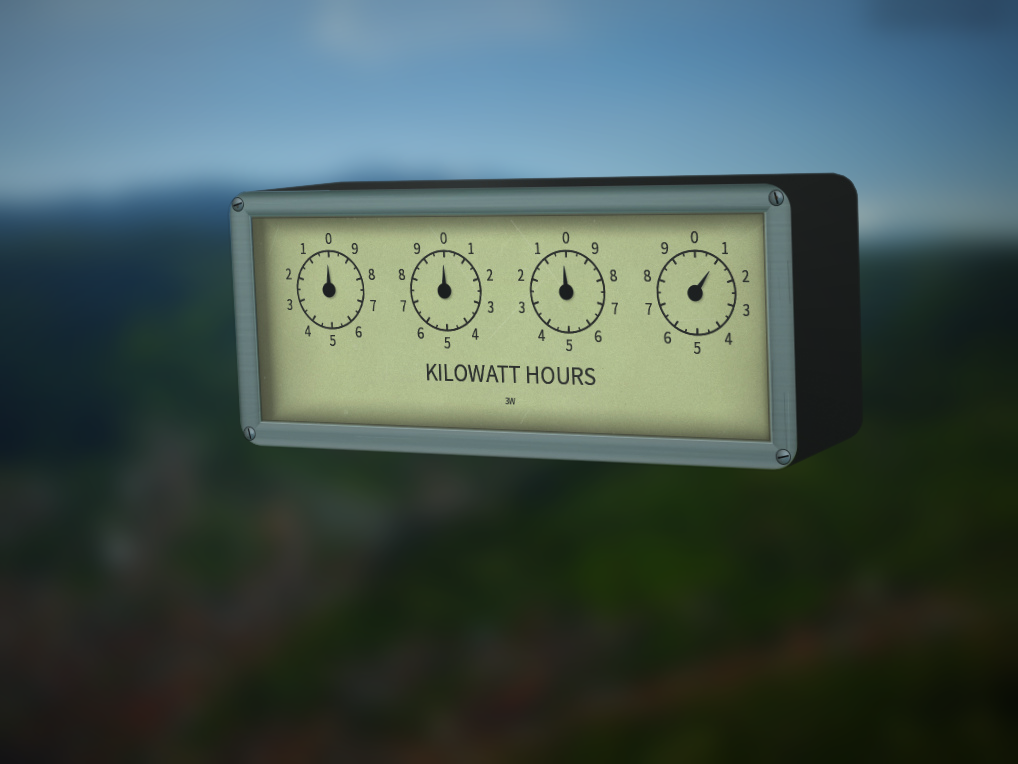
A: 1 kWh
